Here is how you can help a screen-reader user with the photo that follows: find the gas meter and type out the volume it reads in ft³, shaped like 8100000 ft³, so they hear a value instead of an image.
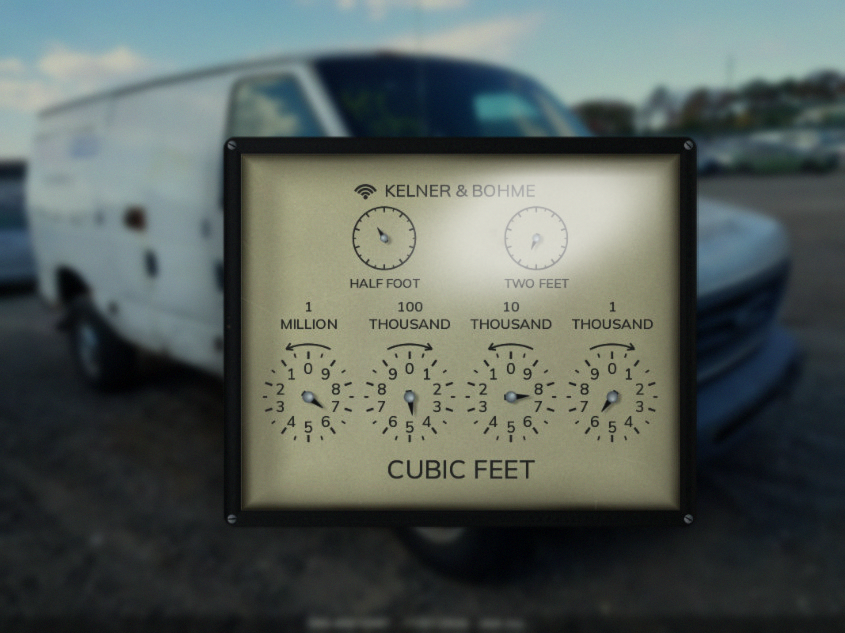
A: 647600 ft³
